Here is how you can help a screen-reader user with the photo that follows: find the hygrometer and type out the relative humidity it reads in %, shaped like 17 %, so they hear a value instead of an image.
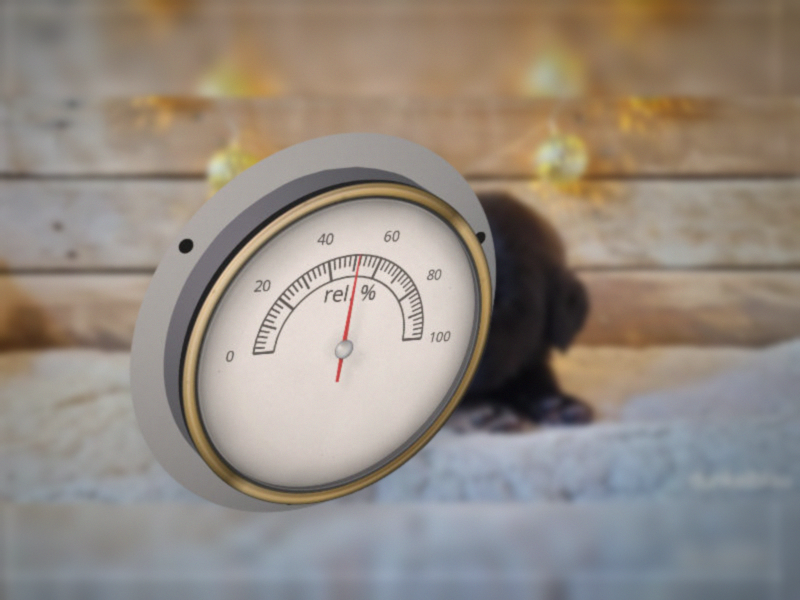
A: 50 %
